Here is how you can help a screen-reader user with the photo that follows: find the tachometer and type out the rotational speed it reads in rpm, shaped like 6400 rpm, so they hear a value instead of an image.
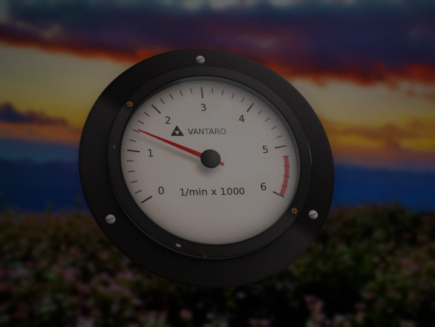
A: 1400 rpm
